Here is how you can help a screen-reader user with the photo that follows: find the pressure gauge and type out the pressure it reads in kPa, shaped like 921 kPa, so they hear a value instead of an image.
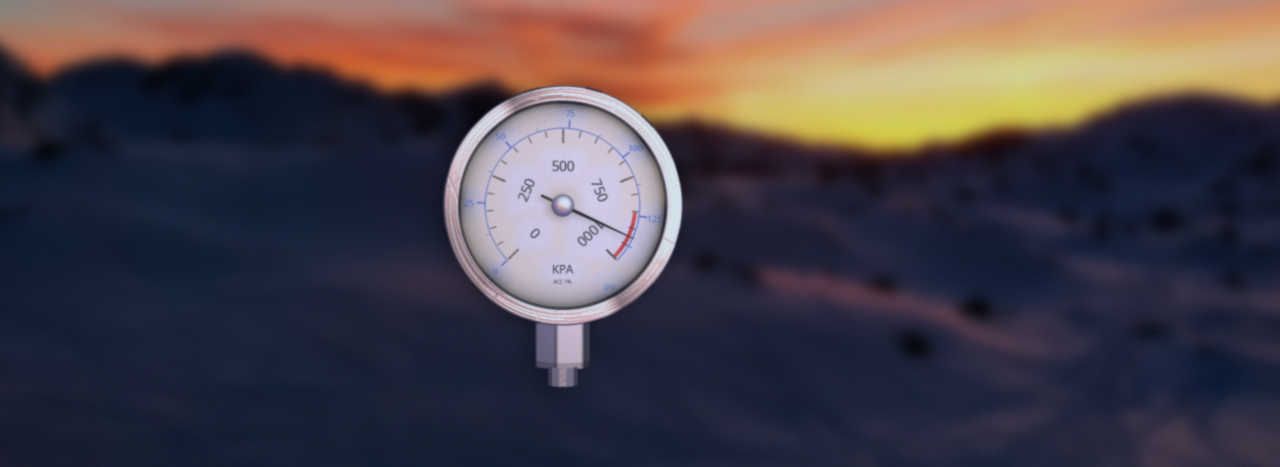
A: 925 kPa
